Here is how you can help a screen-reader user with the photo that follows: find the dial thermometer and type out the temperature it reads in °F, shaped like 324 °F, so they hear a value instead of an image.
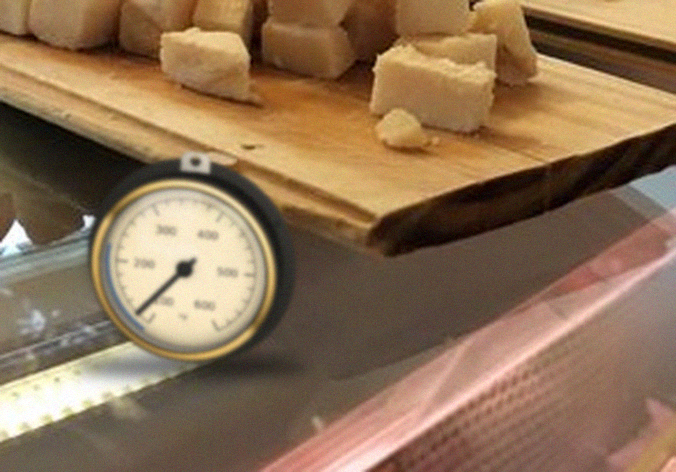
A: 120 °F
